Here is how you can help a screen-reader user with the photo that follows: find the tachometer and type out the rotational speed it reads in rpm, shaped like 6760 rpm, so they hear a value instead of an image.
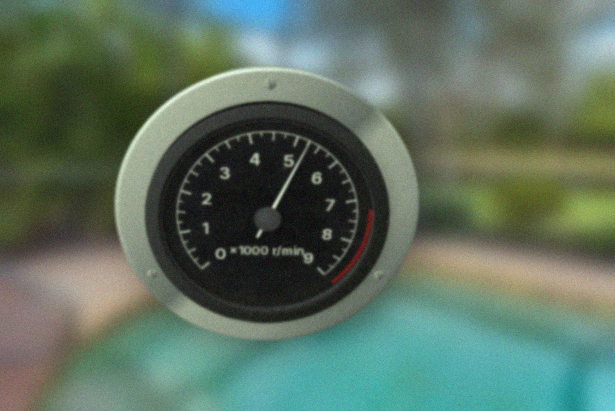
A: 5250 rpm
